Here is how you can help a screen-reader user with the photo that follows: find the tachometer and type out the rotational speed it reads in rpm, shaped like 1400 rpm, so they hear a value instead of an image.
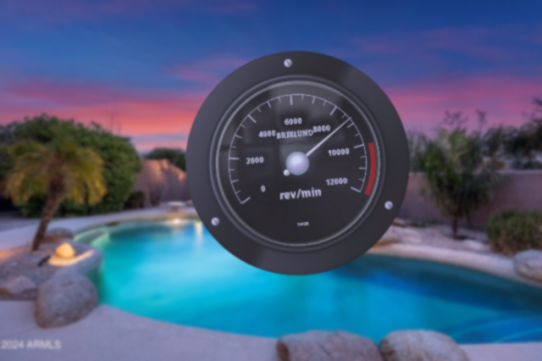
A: 8750 rpm
